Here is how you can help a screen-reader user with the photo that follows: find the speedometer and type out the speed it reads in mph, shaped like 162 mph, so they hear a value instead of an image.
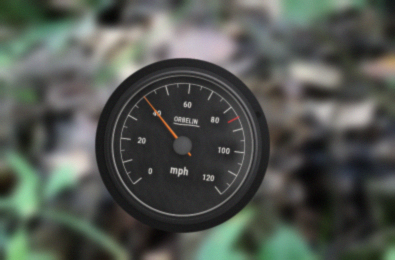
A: 40 mph
